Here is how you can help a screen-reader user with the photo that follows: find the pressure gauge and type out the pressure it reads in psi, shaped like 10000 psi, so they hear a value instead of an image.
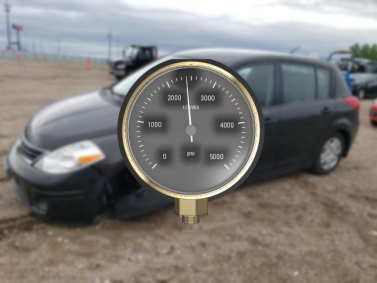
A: 2400 psi
